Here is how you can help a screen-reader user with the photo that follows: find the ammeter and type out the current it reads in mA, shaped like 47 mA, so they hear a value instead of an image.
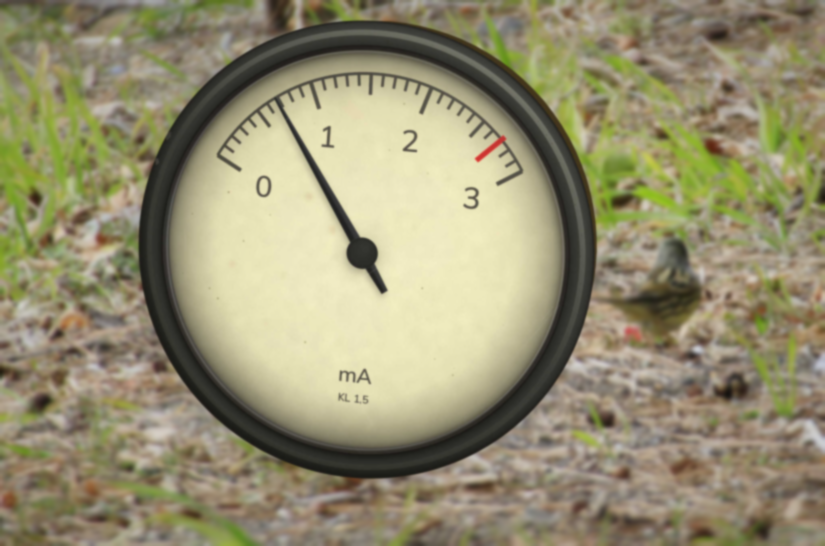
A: 0.7 mA
